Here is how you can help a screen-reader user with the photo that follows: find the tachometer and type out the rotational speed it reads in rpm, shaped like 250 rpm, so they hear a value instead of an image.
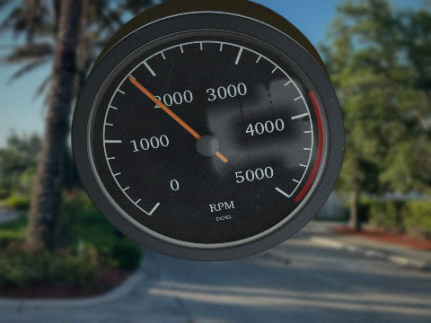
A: 1800 rpm
